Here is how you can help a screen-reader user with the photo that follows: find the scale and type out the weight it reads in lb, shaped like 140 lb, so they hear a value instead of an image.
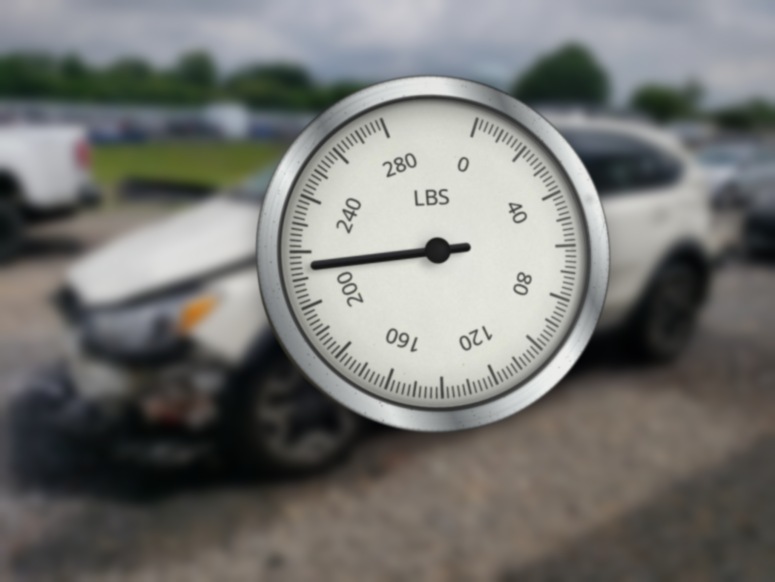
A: 214 lb
